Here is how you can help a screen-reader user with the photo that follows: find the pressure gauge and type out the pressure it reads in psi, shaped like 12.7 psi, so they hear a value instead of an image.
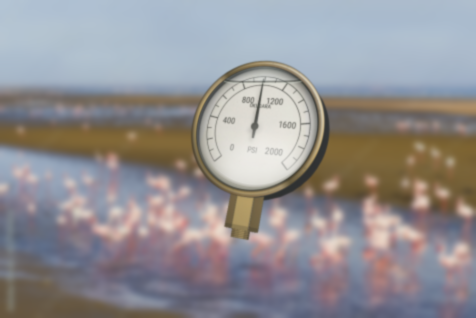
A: 1000 psi
